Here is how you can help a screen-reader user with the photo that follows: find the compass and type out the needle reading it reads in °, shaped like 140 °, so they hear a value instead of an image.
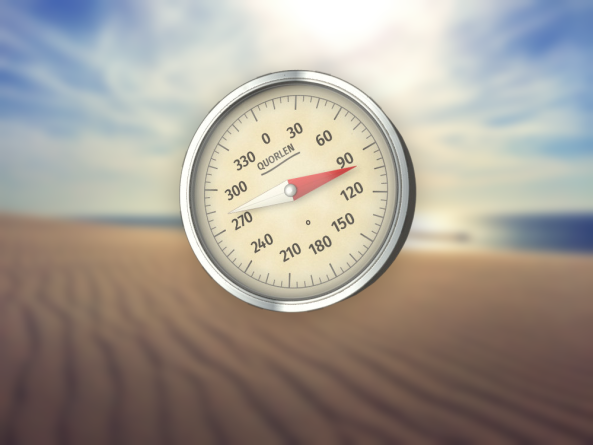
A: 100 °
